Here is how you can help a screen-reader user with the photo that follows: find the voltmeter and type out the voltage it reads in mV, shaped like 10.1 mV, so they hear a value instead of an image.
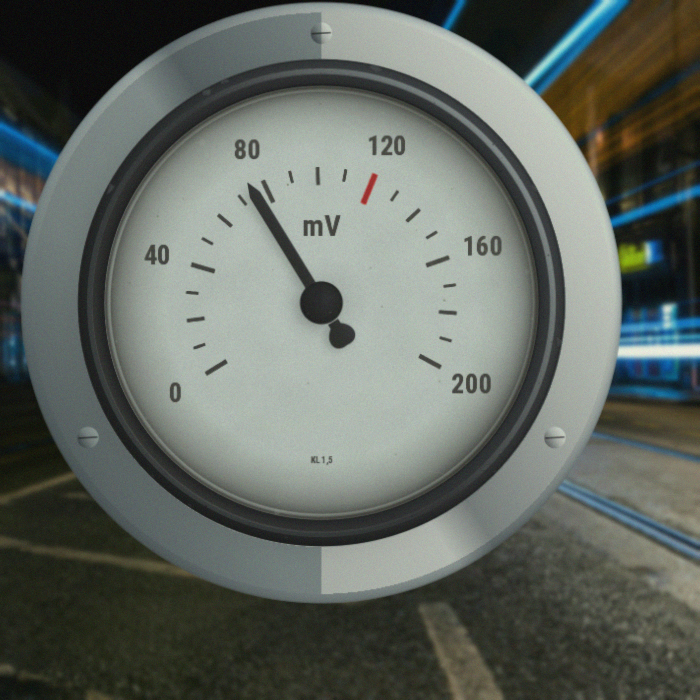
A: 75 mV
